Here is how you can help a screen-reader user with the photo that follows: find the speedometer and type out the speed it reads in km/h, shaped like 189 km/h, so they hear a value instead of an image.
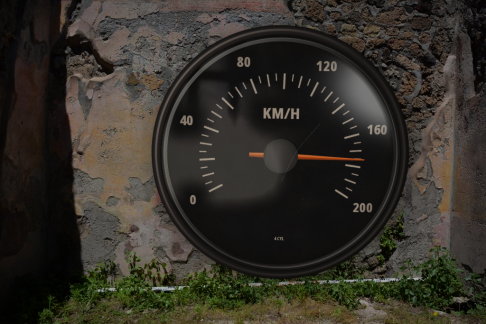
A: 175 km/h
